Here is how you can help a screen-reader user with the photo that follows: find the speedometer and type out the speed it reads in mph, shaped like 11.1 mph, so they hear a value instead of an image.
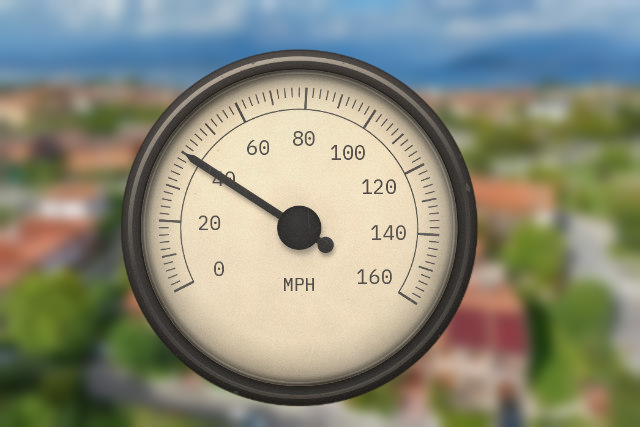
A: 40 mph
